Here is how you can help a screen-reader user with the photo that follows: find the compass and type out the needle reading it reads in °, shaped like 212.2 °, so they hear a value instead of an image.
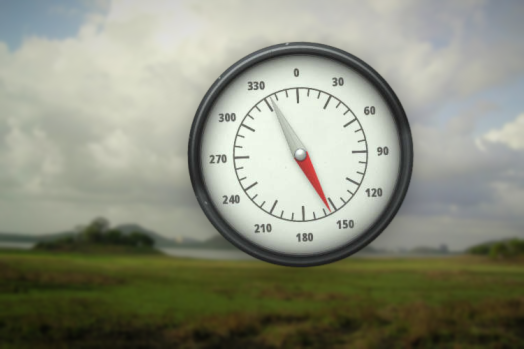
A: 155 °
